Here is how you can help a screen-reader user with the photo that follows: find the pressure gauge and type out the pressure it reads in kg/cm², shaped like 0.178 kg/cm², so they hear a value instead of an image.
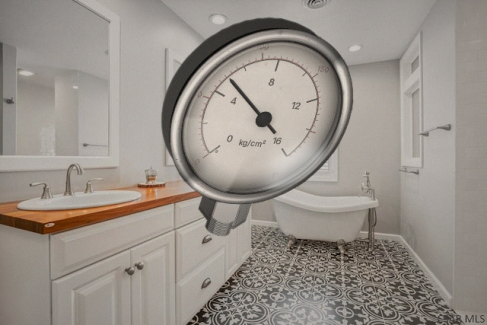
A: 5 kg/cm²
